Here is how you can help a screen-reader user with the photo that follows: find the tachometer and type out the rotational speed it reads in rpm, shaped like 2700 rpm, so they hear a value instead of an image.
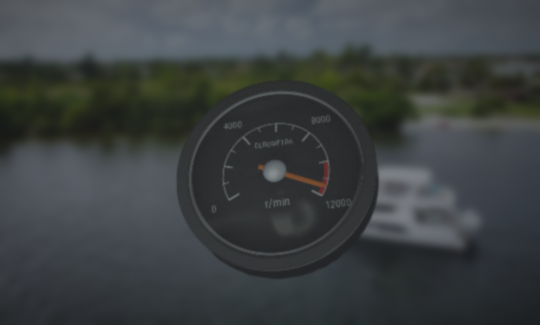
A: 11500 rpm
